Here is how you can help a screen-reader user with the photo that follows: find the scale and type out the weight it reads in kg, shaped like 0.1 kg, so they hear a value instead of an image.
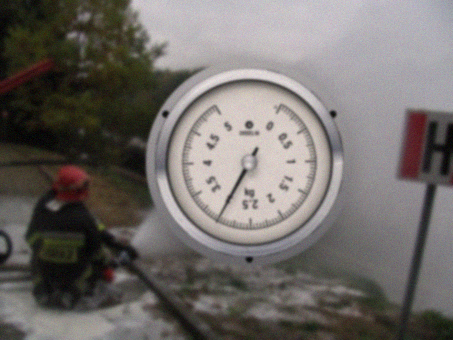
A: 3 kg
